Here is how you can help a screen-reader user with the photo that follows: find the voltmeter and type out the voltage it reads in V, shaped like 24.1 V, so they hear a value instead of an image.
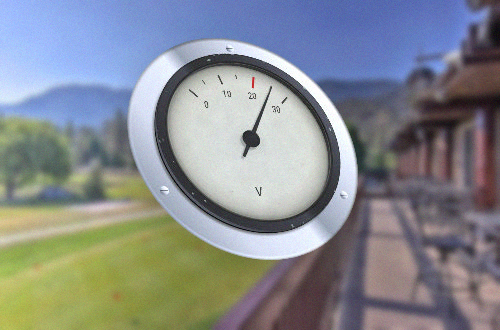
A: 25 V
